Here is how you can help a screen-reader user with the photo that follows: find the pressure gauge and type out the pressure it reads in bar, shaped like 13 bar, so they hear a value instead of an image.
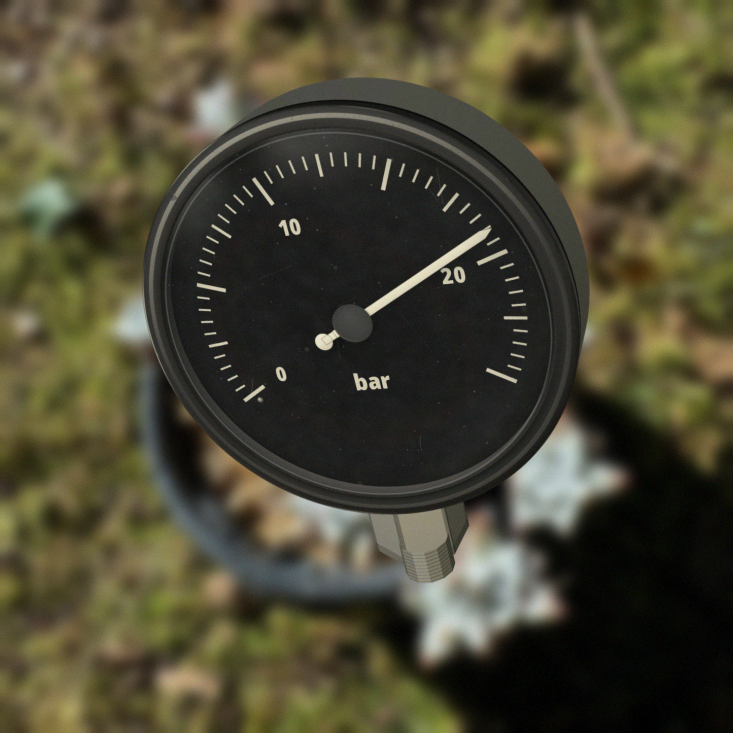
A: 19 bar
